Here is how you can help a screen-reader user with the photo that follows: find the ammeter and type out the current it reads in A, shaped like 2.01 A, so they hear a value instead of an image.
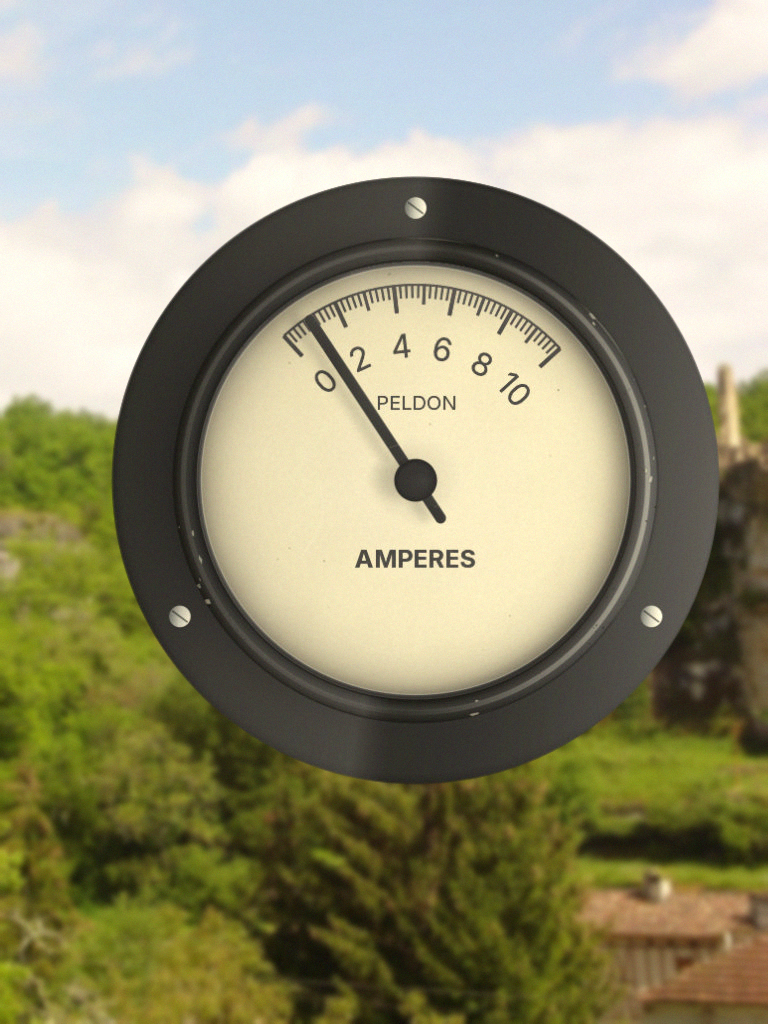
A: 1 A
